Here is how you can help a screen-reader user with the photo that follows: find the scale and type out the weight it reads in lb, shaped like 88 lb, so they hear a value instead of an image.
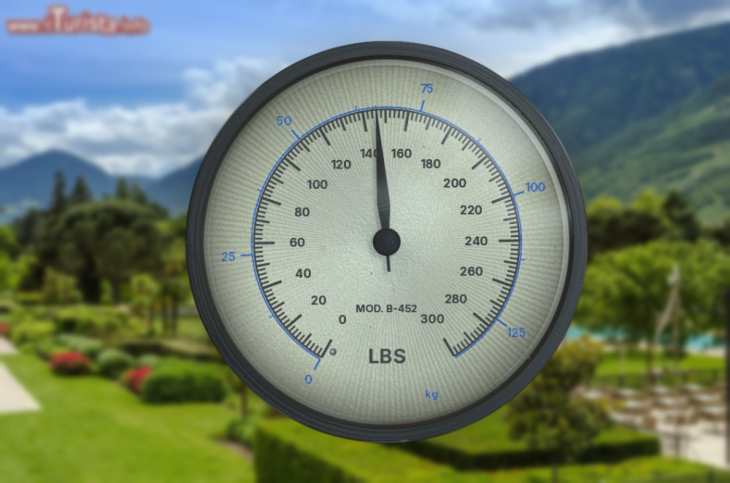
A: 146 lb
